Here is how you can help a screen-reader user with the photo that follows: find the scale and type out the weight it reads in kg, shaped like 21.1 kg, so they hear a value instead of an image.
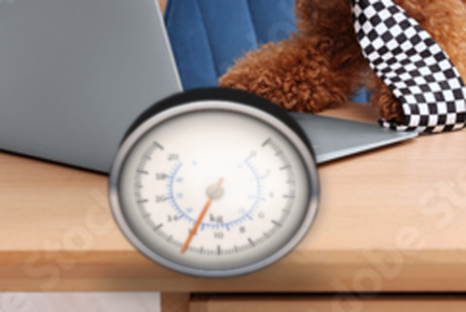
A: 12 kg
